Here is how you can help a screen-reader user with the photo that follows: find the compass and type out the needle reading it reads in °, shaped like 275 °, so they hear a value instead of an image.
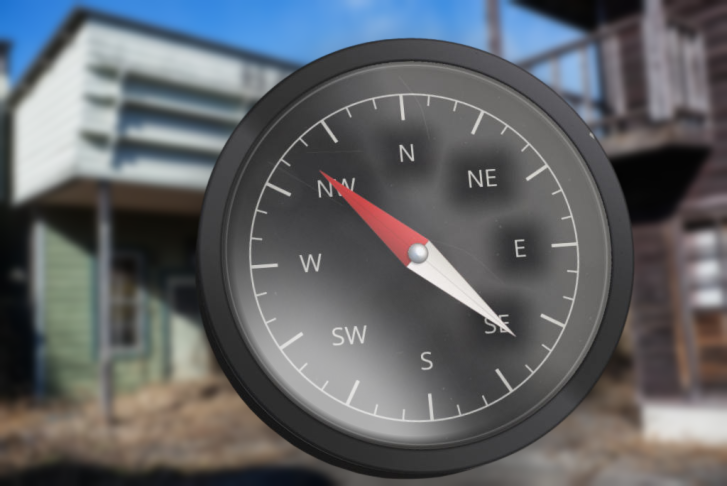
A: 315 °
